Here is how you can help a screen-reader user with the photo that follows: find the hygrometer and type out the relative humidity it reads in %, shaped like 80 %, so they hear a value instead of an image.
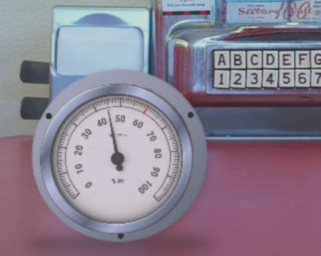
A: 45 %
